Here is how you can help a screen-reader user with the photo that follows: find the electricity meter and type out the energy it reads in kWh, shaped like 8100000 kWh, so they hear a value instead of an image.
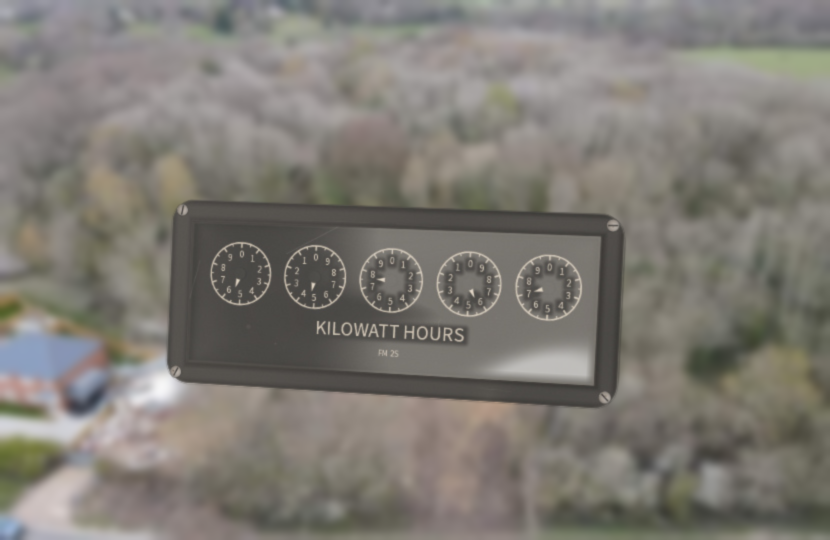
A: 54757 kWh
